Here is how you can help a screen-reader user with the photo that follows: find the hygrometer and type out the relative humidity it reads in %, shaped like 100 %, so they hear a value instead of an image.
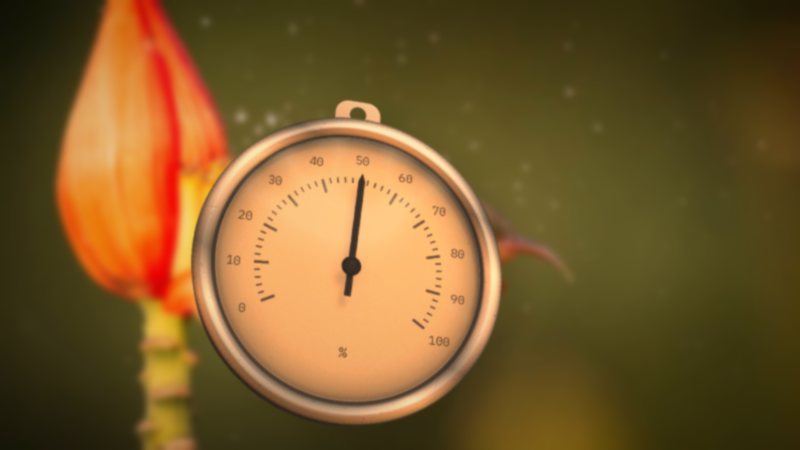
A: 50 %
